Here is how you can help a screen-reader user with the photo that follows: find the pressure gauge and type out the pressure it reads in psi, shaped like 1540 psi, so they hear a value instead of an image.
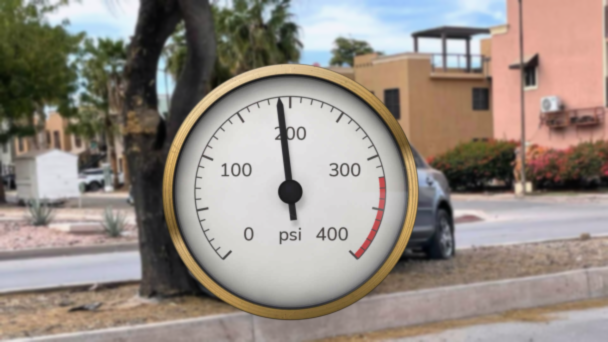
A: 190 psi
